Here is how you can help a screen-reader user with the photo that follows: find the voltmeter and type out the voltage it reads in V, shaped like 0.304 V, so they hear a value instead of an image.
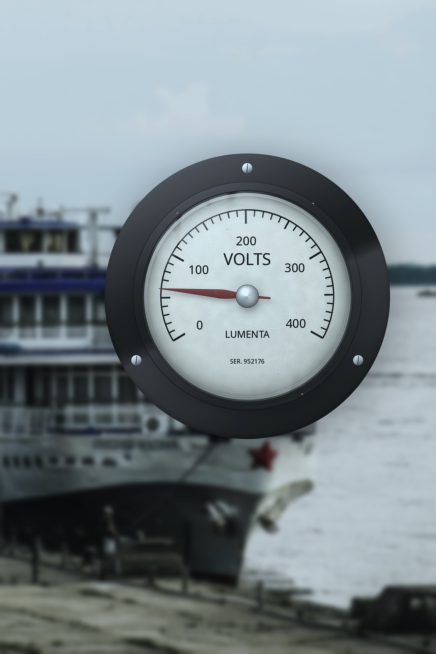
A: 60 V
